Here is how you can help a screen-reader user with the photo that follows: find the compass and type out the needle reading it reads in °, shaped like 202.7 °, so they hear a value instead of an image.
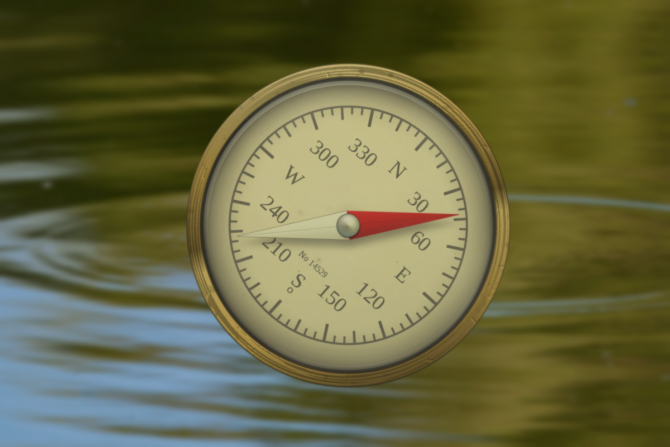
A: 42.5 °
